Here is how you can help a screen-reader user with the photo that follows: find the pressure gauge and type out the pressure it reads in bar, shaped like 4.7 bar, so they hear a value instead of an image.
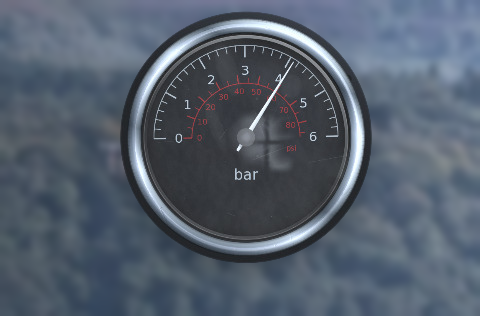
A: 4.1 bar
